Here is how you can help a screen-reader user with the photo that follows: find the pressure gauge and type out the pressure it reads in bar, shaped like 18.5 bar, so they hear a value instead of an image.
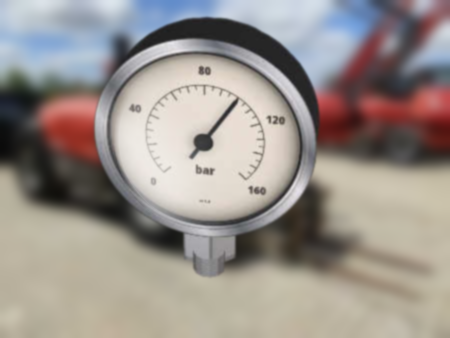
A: 100 bar
